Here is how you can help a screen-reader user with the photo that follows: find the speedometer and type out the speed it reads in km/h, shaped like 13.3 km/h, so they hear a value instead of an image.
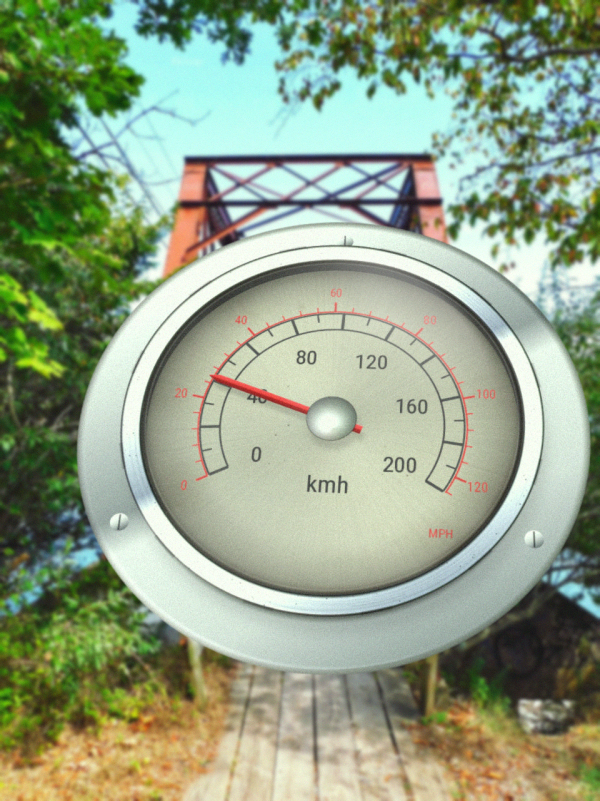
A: 40 km/h
